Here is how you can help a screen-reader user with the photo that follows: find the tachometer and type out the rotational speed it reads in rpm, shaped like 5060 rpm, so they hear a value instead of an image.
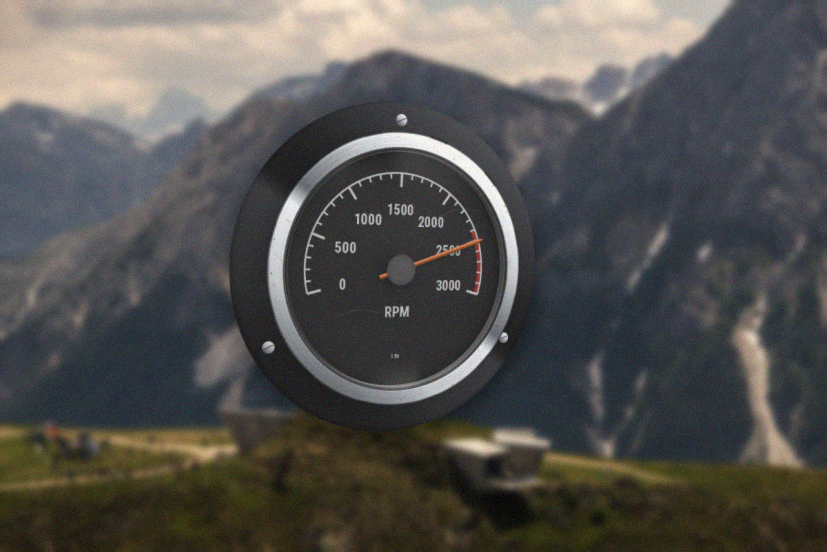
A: 2500 rpm
